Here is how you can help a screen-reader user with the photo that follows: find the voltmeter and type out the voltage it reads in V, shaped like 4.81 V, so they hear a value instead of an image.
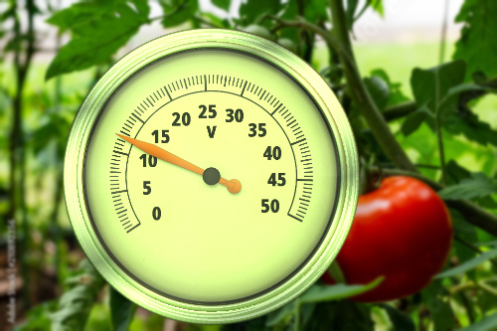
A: 12 V
